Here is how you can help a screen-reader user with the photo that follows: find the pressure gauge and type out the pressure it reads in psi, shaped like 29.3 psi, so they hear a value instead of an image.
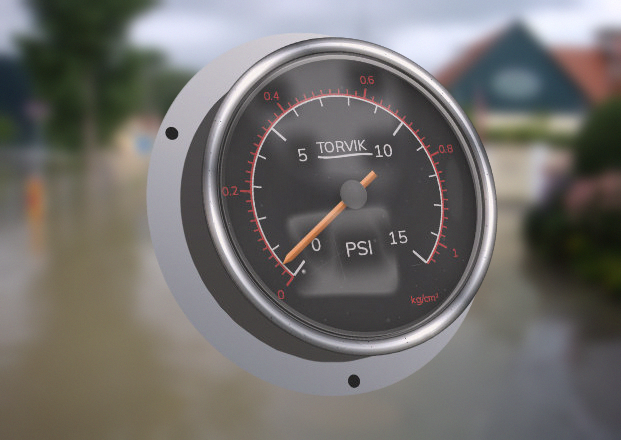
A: 0.5 psi
